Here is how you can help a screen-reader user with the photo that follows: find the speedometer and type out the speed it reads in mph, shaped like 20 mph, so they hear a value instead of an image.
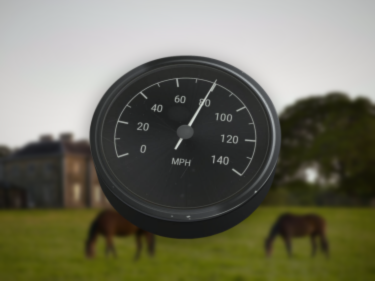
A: 80 mph
